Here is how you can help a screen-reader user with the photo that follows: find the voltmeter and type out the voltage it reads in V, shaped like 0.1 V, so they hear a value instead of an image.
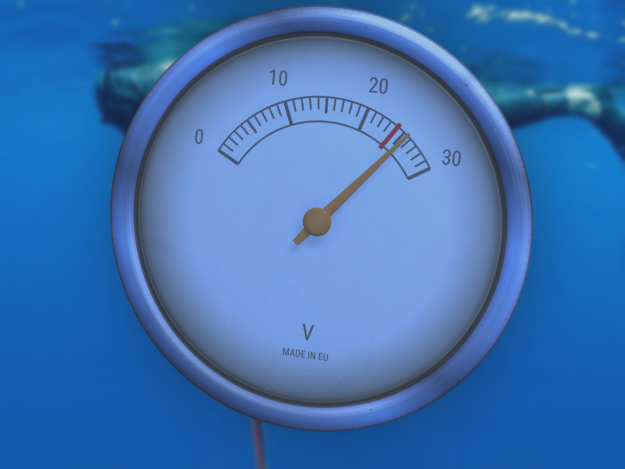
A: 25.5 V
